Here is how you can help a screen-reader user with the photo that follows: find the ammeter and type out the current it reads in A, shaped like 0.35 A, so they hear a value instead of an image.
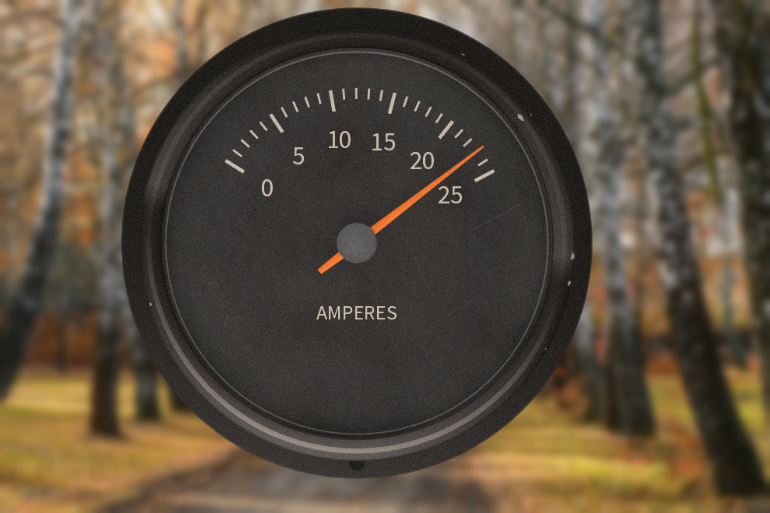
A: 23 A
